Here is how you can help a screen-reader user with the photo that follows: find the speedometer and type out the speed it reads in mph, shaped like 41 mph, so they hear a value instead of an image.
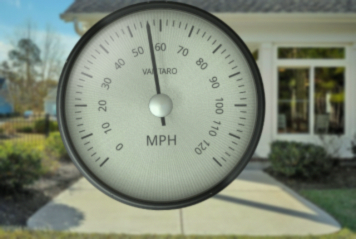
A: 56 mph
